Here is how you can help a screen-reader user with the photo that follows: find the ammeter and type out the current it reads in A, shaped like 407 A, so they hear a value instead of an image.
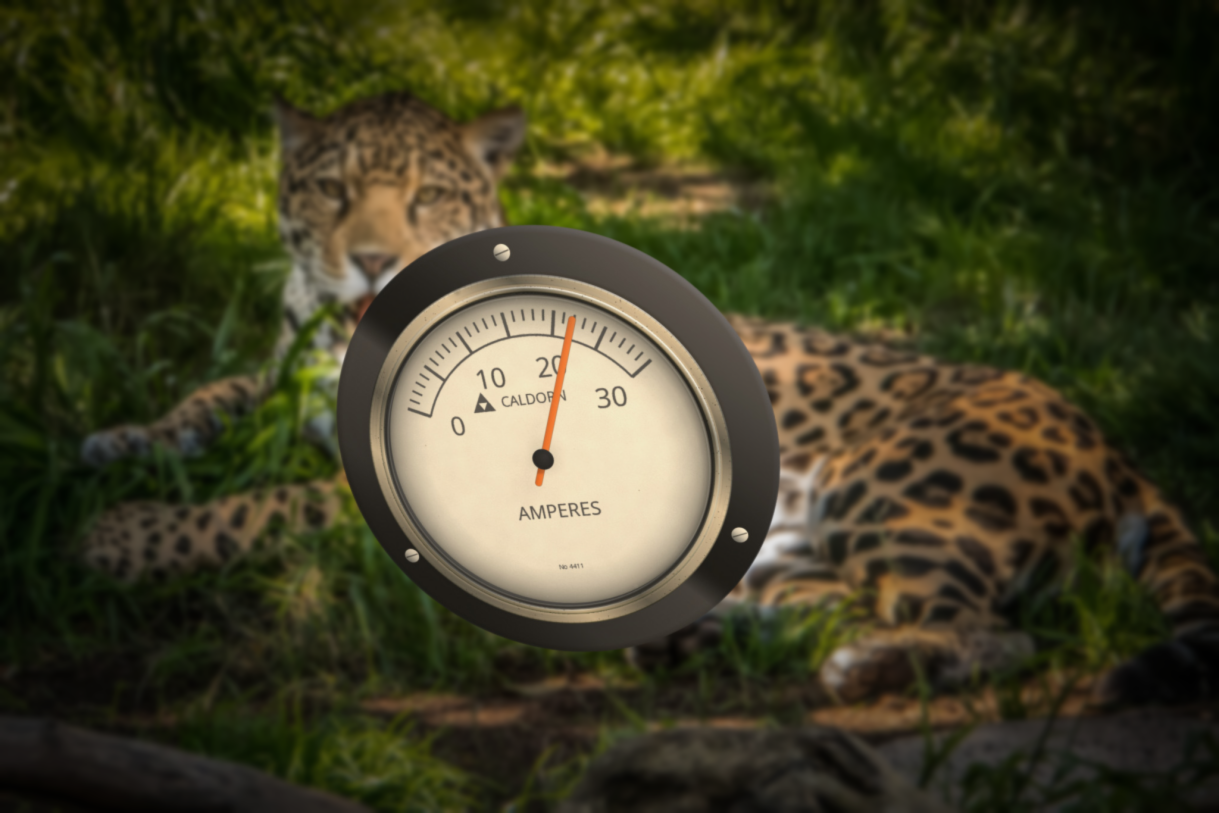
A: 22 A
